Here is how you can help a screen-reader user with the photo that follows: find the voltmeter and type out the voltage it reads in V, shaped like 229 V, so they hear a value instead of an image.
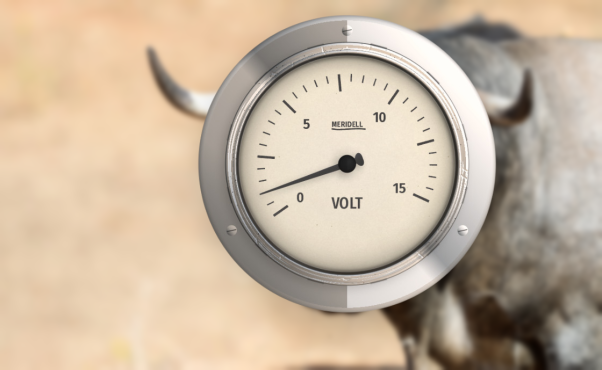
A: 1 V
